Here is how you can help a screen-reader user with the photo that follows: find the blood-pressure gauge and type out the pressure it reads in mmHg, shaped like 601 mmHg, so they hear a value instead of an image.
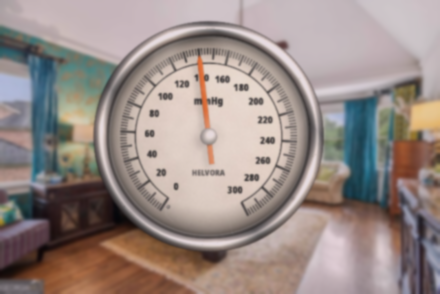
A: 140 mmHg
